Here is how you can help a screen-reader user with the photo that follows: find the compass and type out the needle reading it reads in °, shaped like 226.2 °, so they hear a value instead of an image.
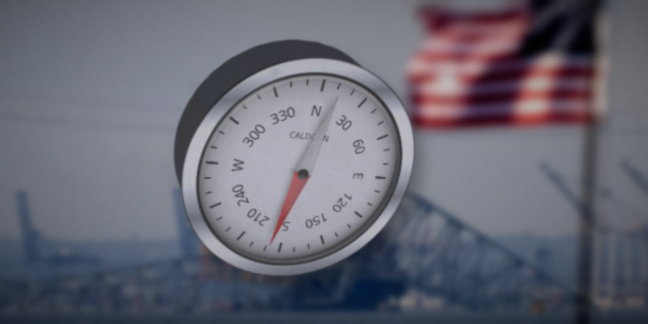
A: 190 °
